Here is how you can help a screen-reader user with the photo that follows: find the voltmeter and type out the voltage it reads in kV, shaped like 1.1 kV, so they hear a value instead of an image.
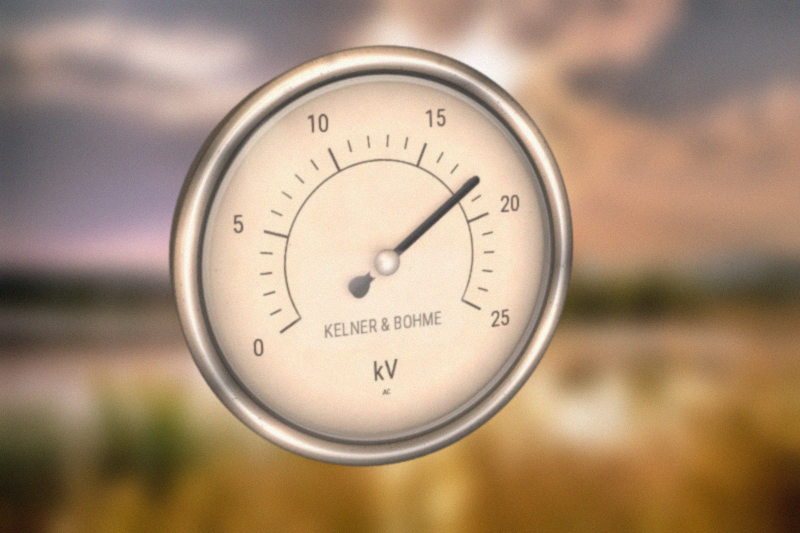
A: 18 kV
